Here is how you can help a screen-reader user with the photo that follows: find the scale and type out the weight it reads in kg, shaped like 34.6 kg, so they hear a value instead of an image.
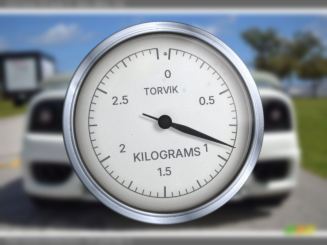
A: 0.9 kg
